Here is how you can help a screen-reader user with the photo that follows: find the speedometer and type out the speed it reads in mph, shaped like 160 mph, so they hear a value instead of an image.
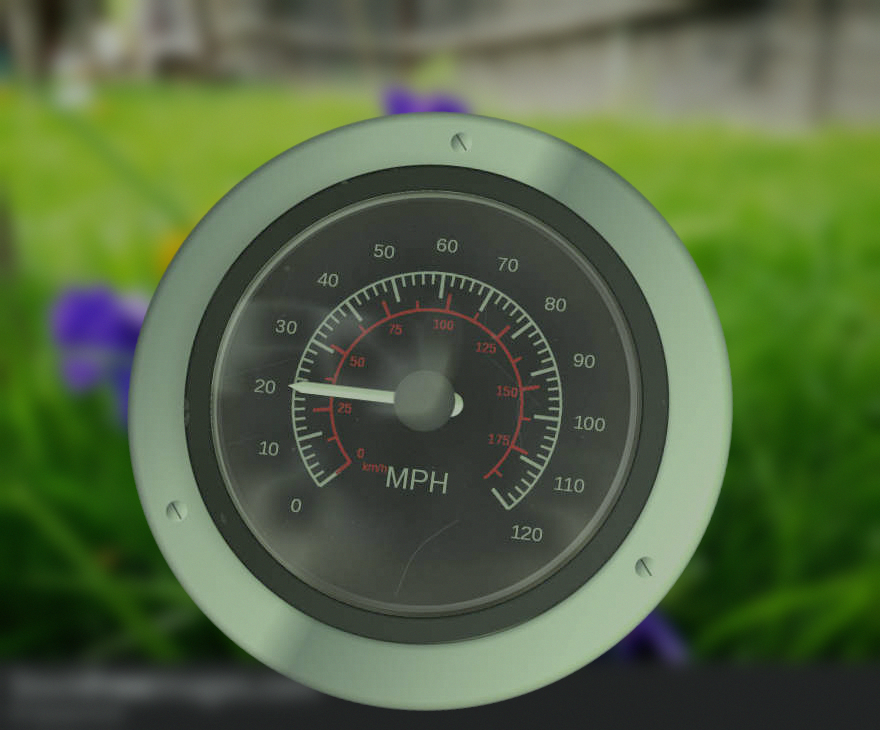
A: 20 mph
